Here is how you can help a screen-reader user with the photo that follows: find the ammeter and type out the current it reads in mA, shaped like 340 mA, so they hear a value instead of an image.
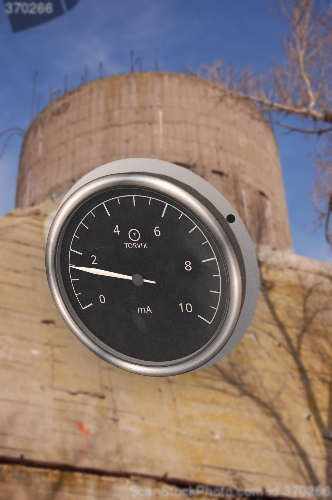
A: 1.5 mA
